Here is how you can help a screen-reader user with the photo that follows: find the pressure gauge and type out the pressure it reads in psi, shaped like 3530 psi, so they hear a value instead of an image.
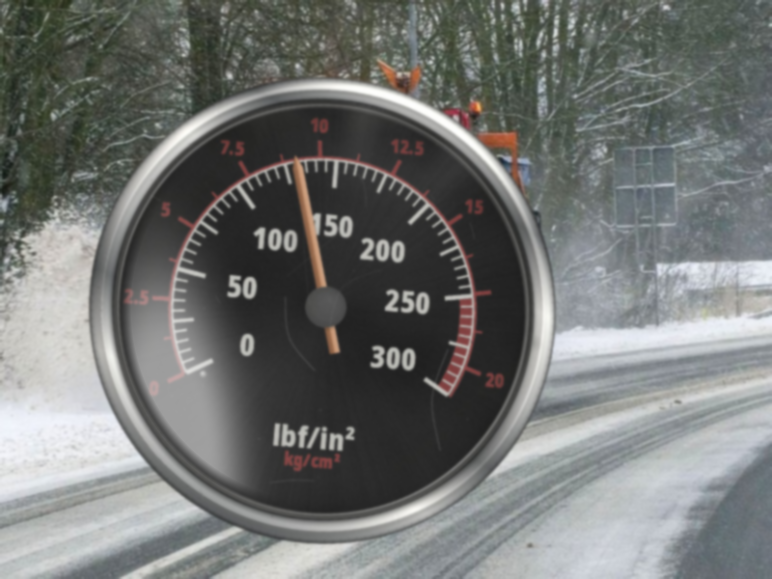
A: 130 psi
